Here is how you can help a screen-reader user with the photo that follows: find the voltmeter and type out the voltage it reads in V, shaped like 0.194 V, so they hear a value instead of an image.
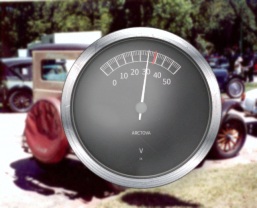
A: 30 V
